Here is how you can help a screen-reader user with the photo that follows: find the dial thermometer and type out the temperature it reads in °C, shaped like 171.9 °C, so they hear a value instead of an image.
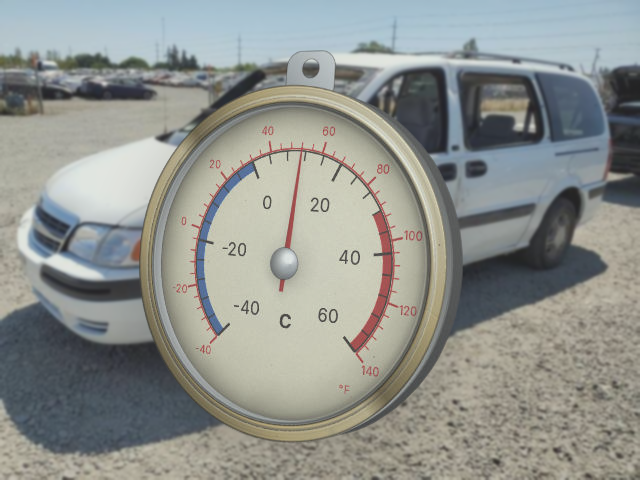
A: 12 °C
